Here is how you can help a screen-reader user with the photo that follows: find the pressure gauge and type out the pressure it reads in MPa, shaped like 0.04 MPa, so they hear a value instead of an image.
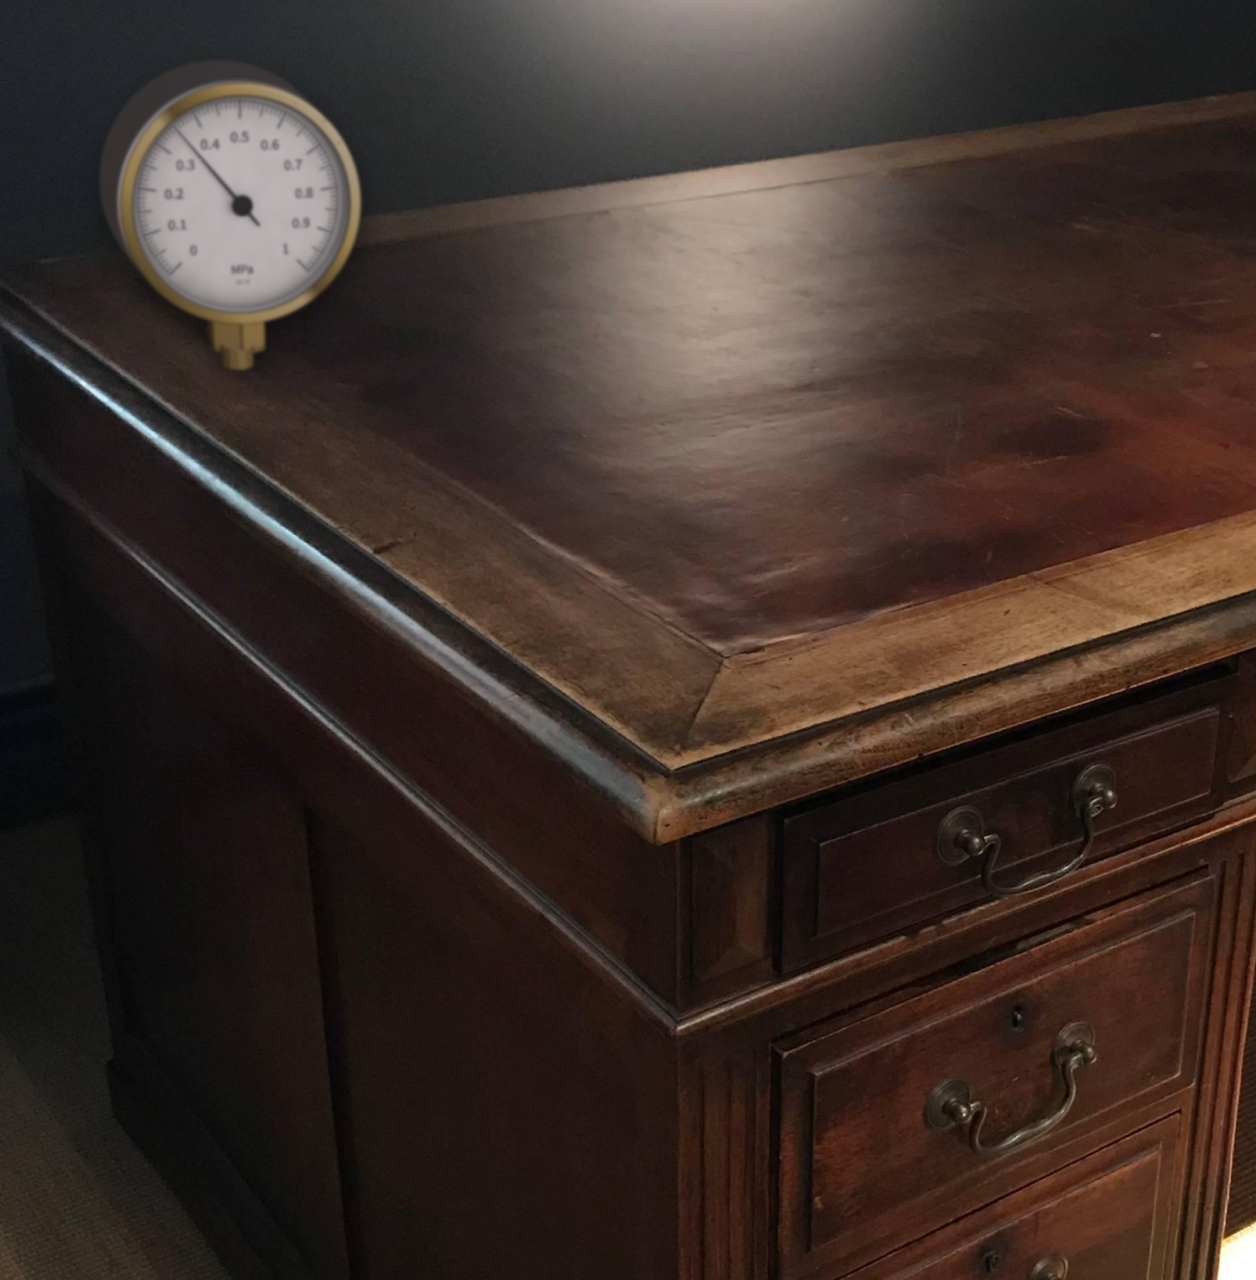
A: 0.35 MPa
